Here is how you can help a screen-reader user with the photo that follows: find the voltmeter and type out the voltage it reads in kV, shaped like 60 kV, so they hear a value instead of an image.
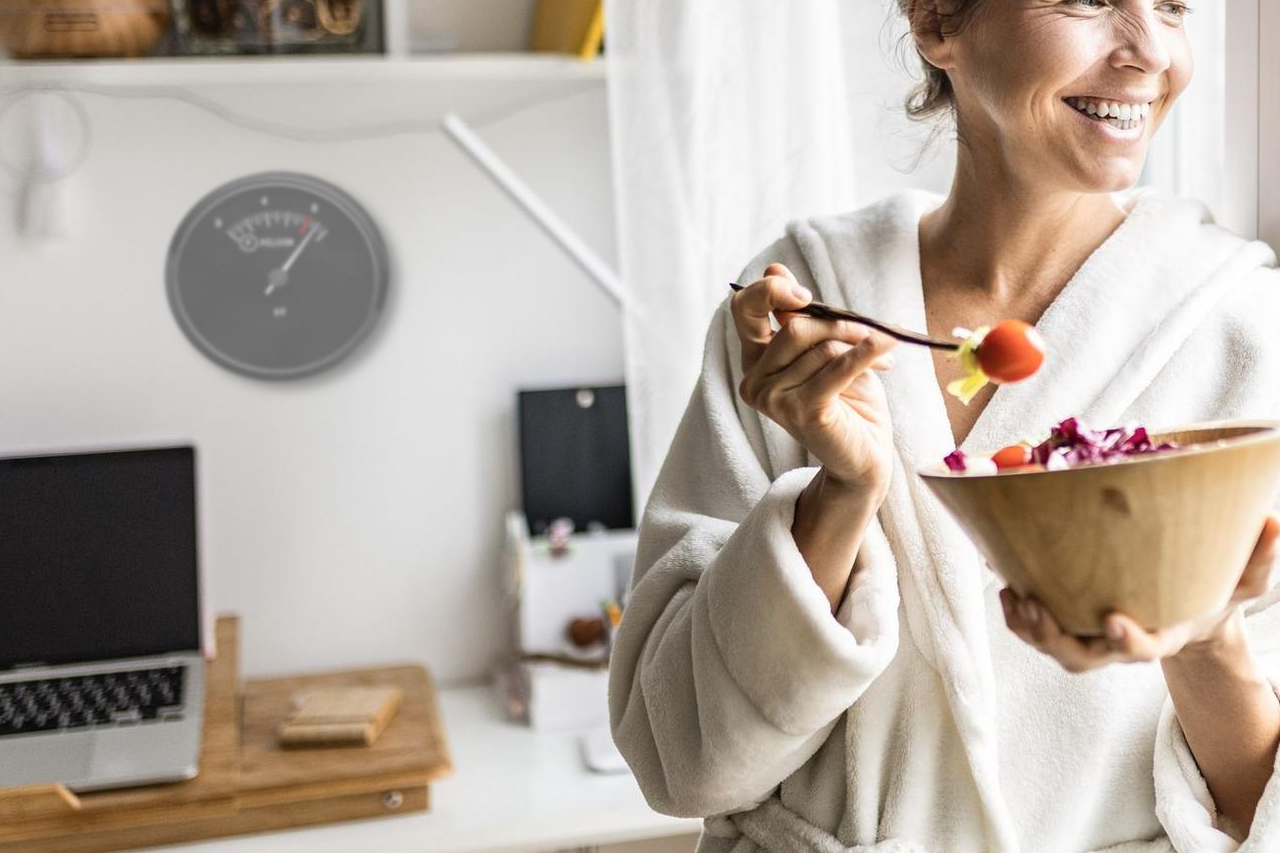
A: 9 kV
